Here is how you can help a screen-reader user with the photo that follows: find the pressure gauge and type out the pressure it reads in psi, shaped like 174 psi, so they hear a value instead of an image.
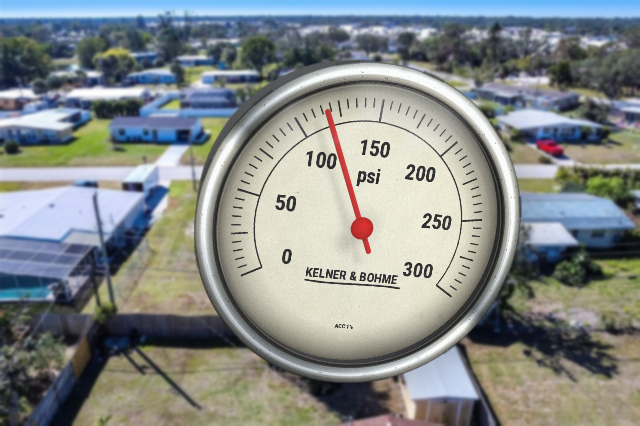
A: 117.5 psi
